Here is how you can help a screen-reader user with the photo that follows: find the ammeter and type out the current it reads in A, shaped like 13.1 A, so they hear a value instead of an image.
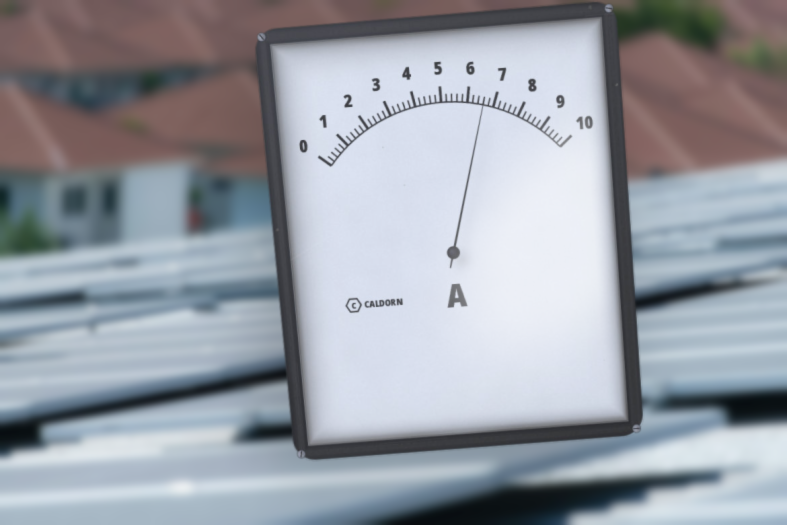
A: 6.6 A
